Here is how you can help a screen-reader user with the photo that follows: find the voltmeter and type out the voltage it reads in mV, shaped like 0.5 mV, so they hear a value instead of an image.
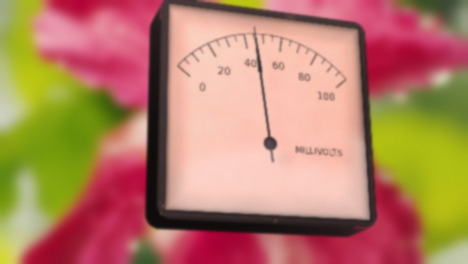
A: 45 mV
